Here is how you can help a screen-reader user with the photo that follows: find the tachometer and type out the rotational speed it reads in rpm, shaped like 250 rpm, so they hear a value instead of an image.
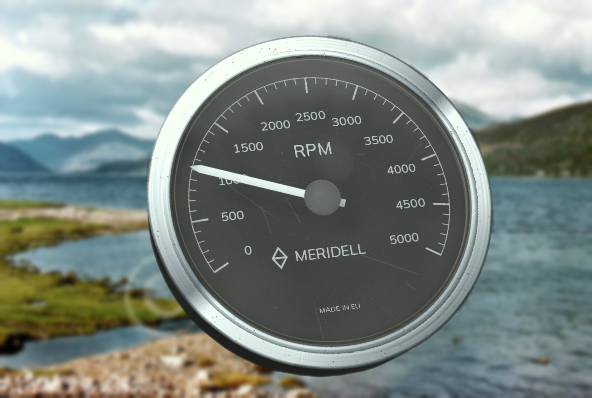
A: 1000 rpm
